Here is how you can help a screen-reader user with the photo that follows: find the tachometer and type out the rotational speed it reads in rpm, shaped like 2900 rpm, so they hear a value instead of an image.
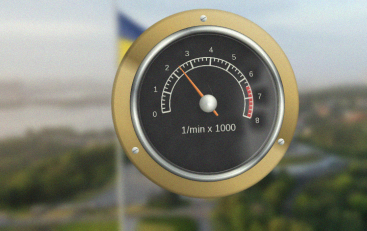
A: 2400 rpm
